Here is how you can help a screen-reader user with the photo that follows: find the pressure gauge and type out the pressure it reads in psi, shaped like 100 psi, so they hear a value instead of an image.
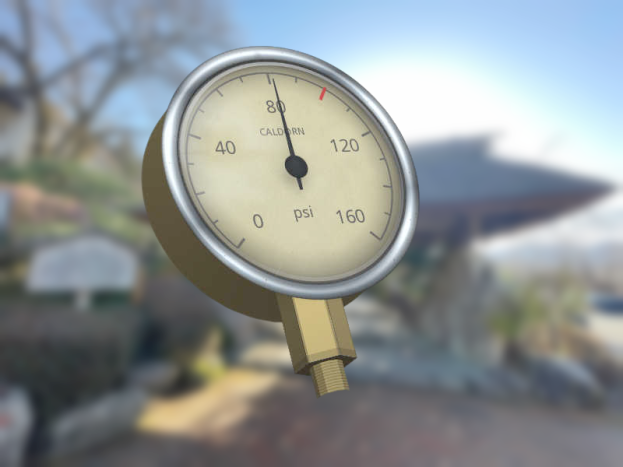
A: 80 psi
